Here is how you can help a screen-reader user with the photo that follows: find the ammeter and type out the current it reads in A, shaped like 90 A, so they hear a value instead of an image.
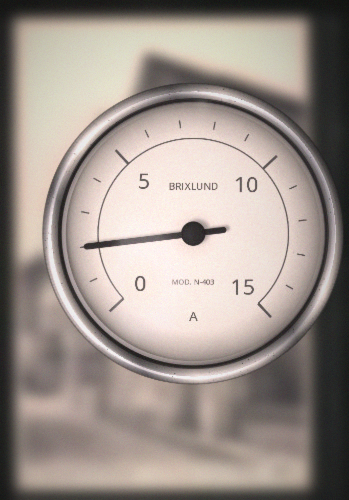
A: 2 A
